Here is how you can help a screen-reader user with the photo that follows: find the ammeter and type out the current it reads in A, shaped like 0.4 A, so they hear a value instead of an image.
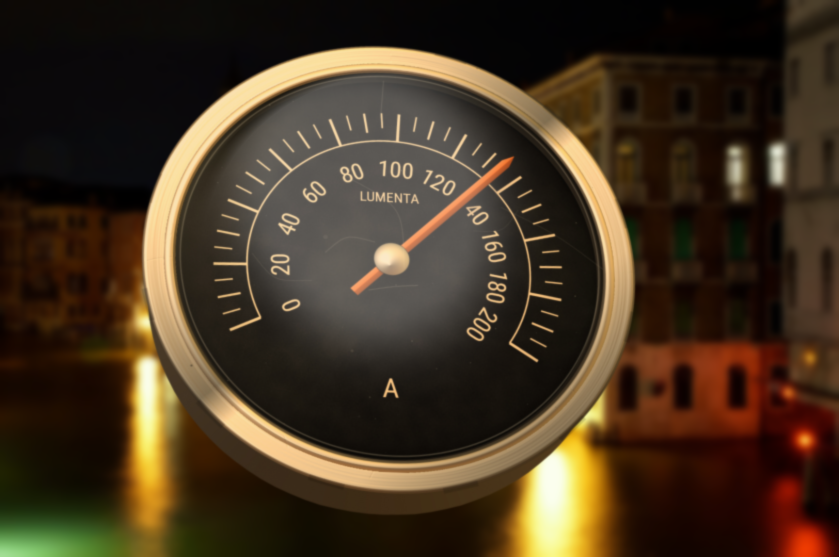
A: 135 A
